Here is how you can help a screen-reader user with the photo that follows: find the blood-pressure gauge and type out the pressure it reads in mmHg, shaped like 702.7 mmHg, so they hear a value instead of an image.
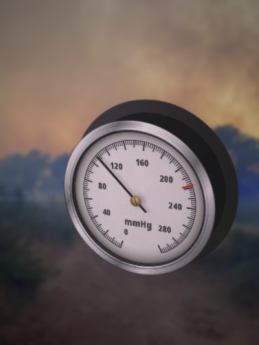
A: 110 mmHg
